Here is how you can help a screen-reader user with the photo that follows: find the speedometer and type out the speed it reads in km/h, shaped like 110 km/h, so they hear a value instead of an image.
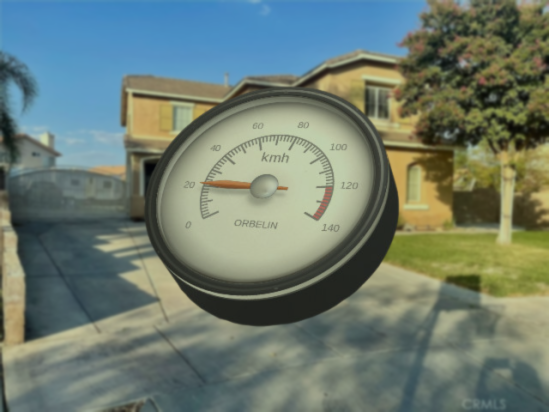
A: 20 km/h
